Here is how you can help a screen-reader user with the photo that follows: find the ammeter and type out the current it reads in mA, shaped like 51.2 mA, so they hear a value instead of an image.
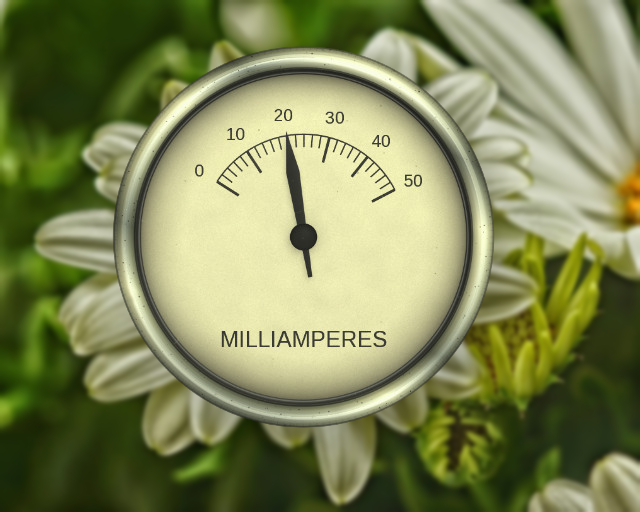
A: 20 mA
